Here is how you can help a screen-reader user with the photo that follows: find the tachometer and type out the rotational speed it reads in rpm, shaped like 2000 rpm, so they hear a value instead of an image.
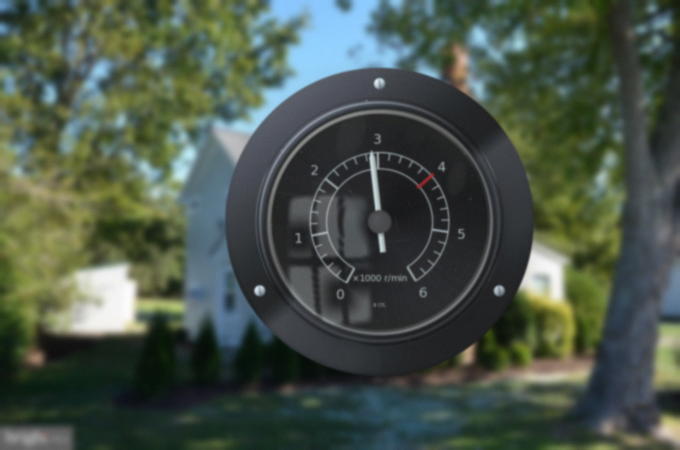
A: 2900 rpm
